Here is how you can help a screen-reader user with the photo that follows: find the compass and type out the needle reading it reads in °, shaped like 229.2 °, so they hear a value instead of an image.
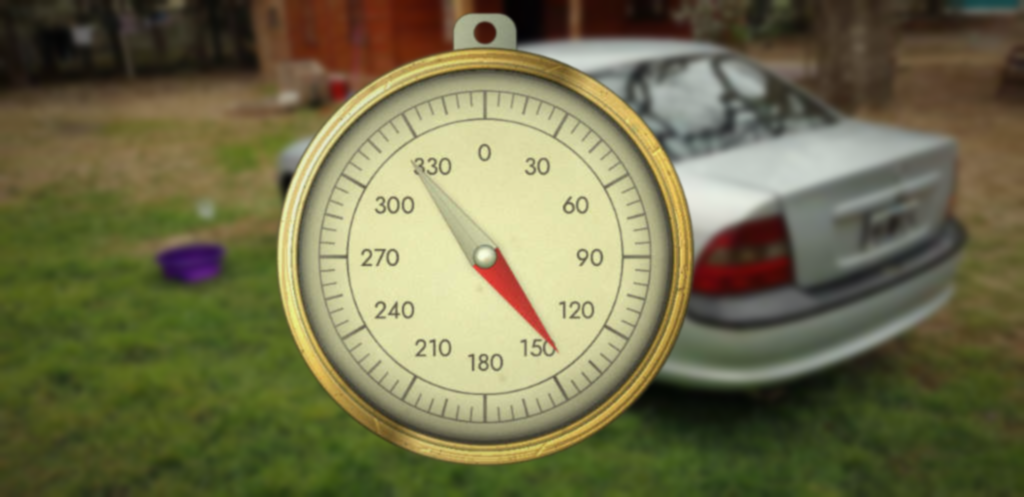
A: 142.5 °
